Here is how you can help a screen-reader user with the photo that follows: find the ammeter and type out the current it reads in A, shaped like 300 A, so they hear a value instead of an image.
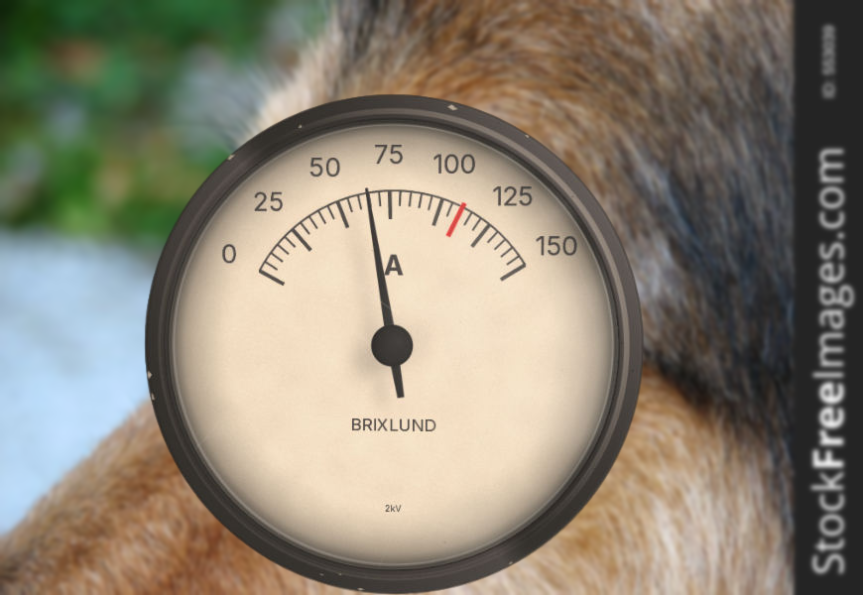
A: 65 A
